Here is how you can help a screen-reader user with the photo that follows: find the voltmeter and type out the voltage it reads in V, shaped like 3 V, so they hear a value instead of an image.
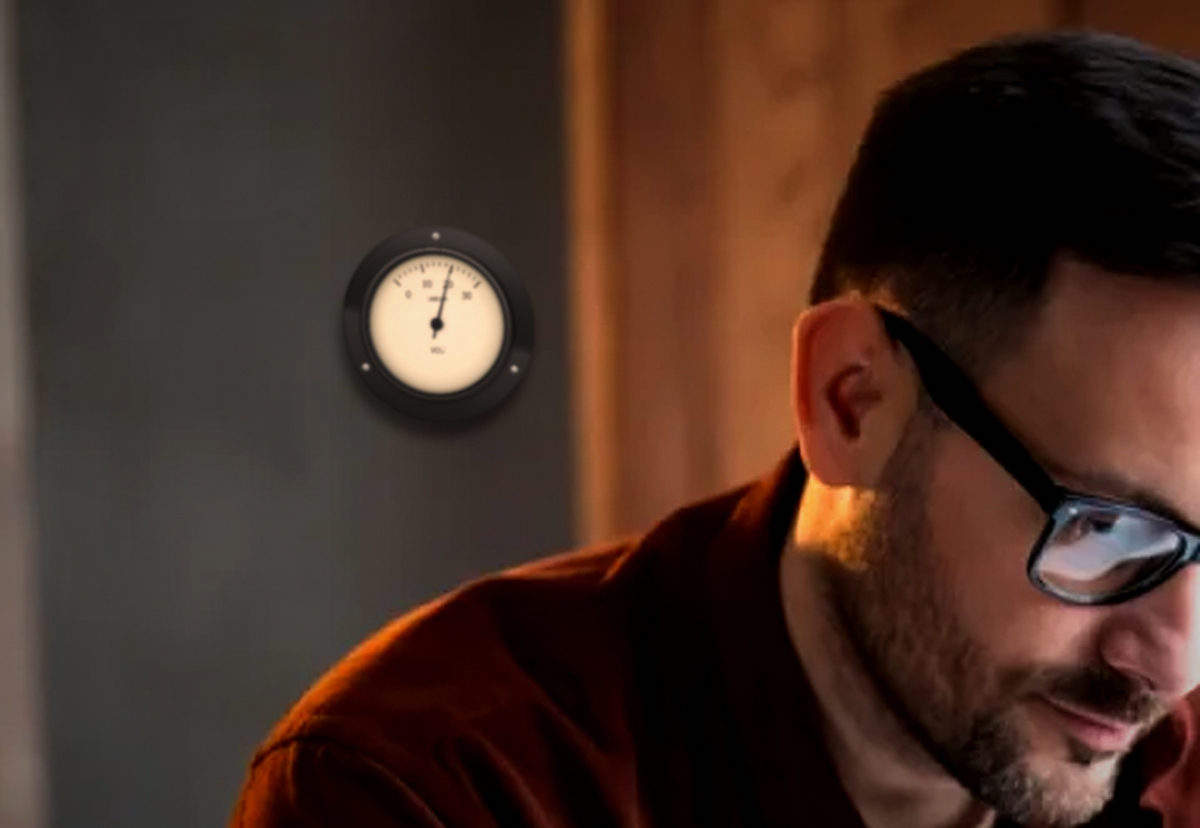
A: 20 V
